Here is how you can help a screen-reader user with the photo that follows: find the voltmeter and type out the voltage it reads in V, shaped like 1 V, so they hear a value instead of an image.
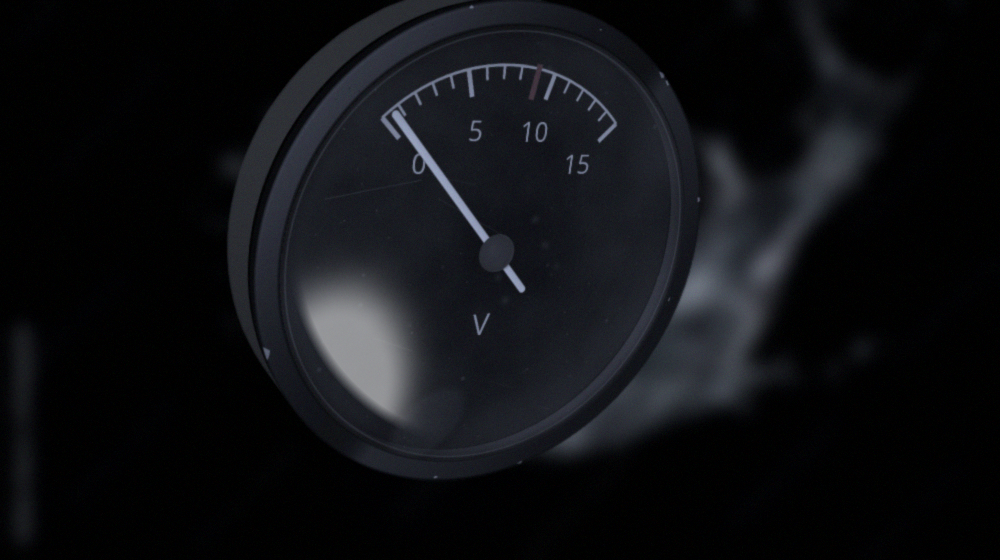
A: 0.5 V
